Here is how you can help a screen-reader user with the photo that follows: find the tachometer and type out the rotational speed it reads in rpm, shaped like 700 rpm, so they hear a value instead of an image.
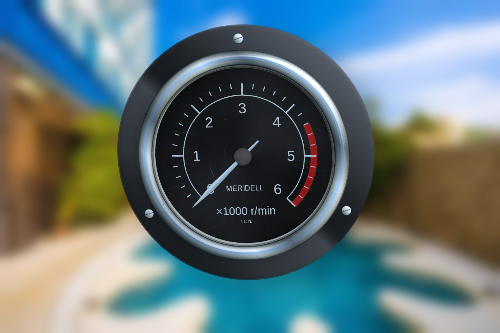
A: 0 rpm
